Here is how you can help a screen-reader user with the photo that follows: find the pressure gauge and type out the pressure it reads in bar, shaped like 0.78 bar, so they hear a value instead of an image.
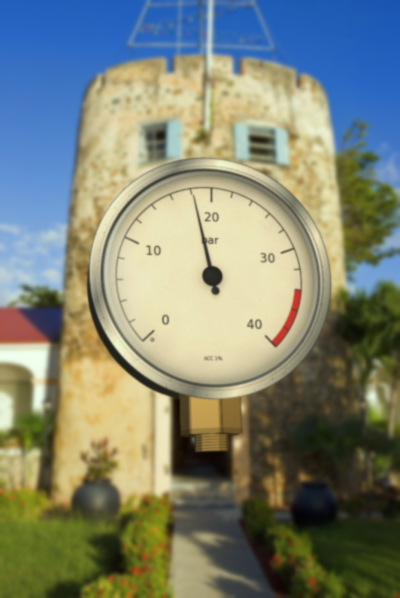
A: 18 bar
